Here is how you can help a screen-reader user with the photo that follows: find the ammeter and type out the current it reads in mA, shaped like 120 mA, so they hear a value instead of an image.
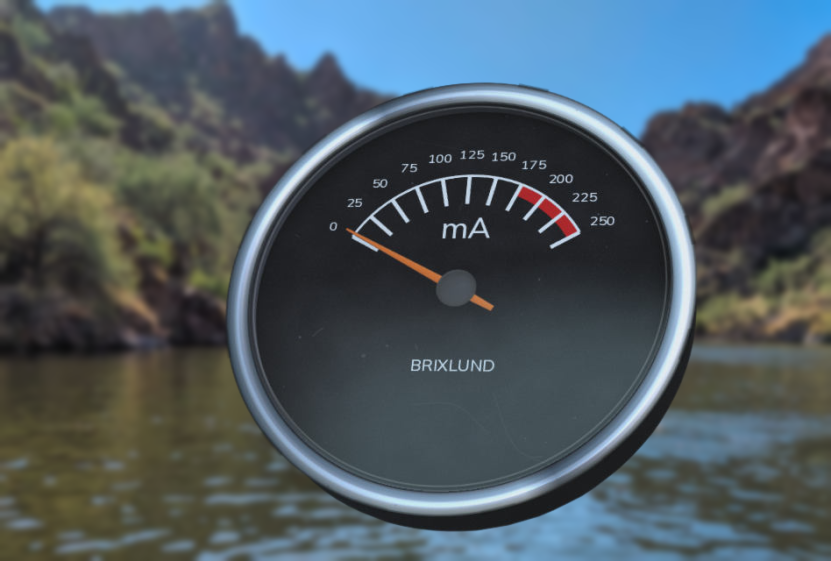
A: 0 mA
